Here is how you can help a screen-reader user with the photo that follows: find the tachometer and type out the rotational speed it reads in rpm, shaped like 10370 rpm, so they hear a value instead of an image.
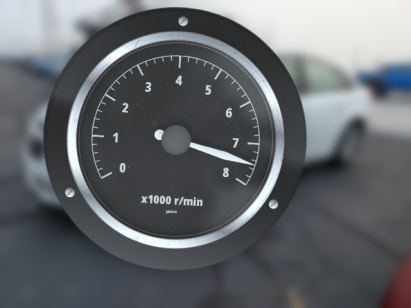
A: 7500 rpm
